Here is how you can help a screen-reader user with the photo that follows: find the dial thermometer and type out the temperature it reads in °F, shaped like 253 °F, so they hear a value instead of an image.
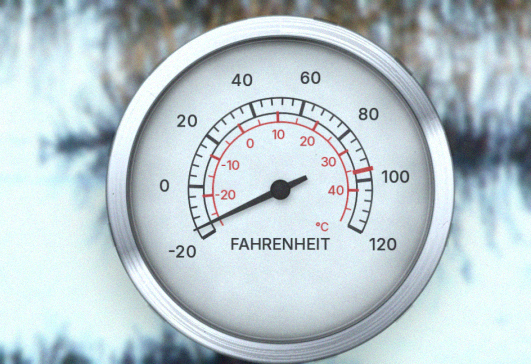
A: -16 °F
